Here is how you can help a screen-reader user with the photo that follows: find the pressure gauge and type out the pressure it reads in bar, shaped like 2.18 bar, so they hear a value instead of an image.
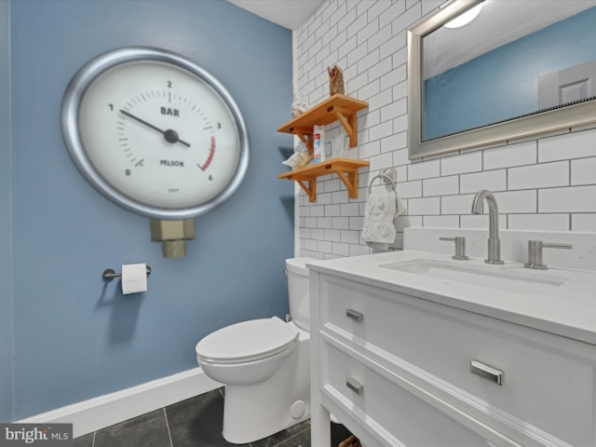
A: 1 bar
